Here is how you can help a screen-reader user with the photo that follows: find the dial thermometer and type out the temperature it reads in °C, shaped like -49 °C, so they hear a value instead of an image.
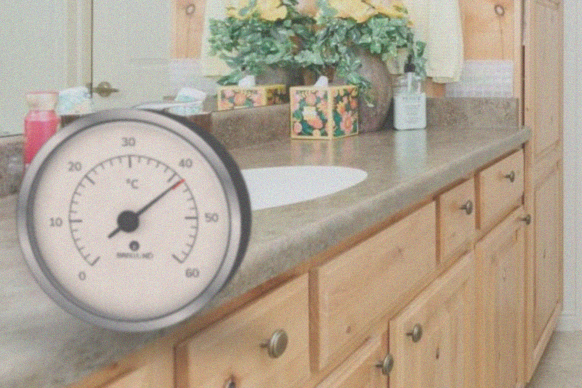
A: 42 °C
